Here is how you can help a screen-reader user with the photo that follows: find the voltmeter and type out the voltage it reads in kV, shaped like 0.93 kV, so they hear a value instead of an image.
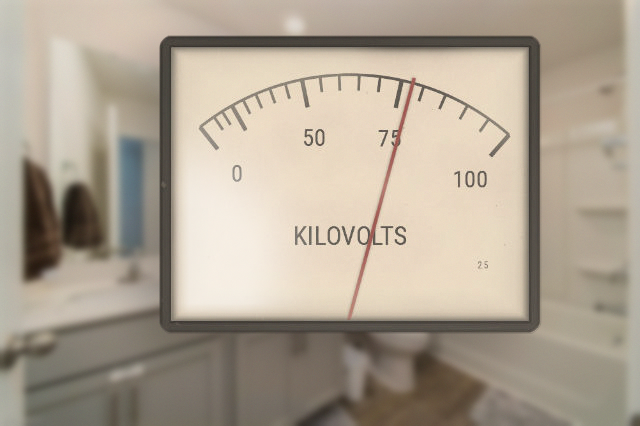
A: 77.5 kV
